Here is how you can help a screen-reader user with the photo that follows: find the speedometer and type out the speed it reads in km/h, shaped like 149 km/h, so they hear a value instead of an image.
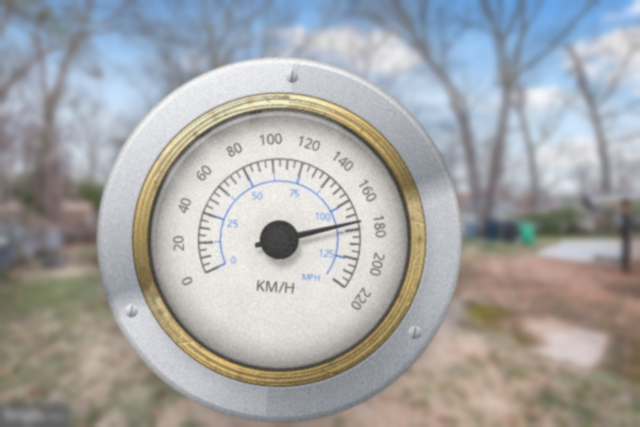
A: 175 km/h
